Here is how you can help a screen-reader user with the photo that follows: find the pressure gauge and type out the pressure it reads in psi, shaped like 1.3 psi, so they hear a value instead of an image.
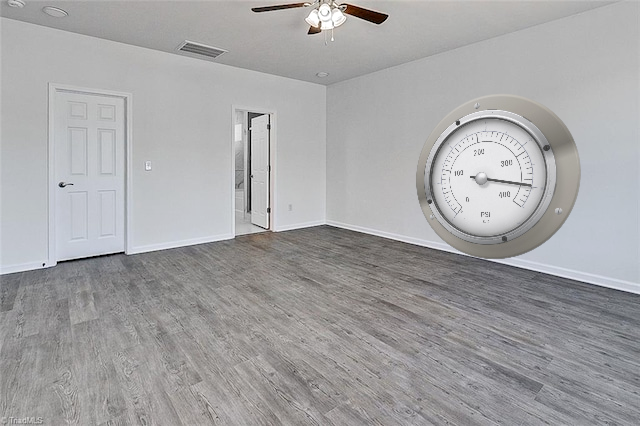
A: 360 psi
